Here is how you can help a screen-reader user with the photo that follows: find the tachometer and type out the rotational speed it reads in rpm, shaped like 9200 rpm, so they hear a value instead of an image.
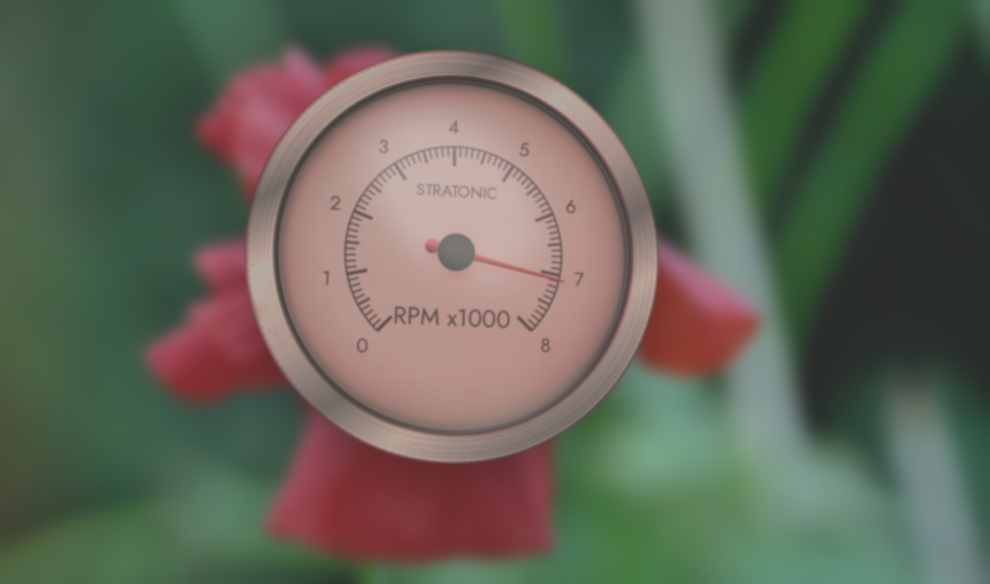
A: 7100 rpm
